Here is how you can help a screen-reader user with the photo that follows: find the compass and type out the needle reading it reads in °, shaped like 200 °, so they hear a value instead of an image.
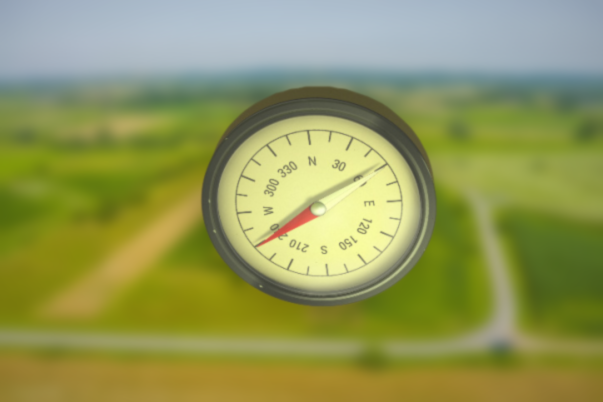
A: 240 °
